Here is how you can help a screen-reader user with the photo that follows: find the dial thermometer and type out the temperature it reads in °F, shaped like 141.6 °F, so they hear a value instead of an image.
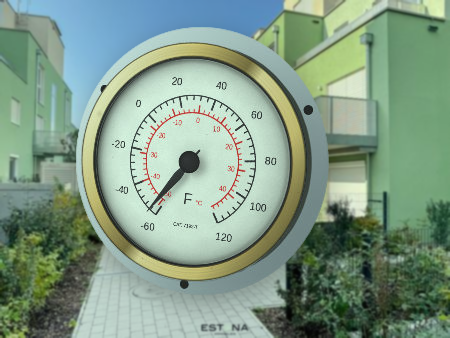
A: -56 °F
